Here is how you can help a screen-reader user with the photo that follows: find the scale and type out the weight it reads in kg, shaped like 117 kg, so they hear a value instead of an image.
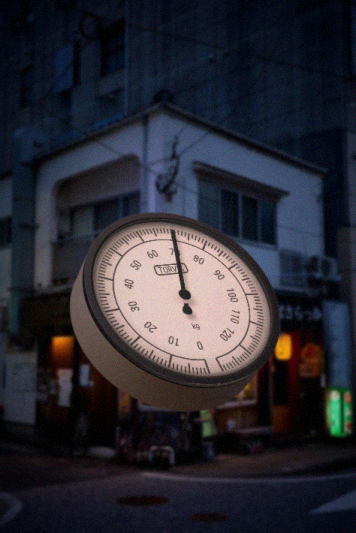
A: 70 kg
